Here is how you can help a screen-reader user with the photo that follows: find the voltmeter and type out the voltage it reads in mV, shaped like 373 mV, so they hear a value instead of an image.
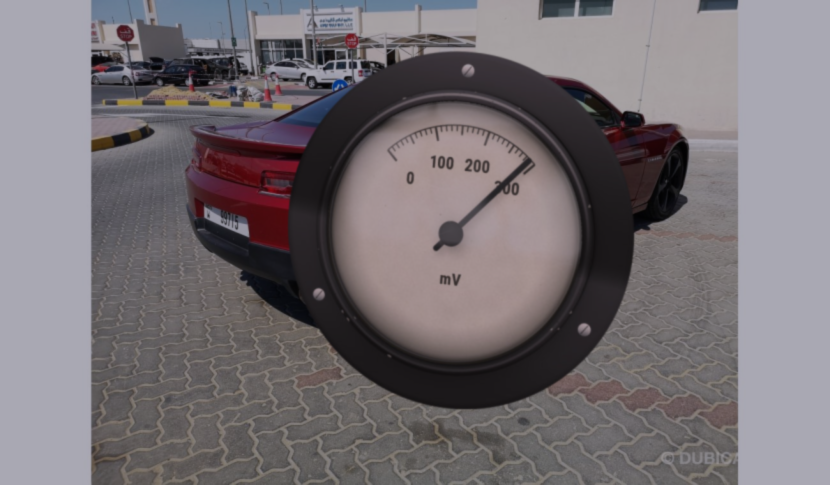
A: 290 mV
